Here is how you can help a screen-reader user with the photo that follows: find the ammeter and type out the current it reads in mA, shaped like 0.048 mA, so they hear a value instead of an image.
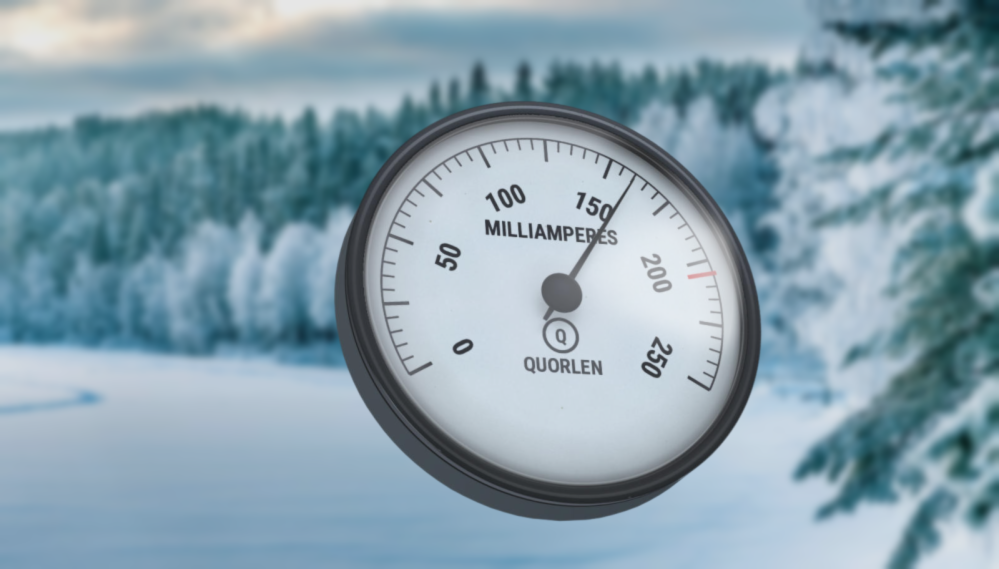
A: 160 mA
